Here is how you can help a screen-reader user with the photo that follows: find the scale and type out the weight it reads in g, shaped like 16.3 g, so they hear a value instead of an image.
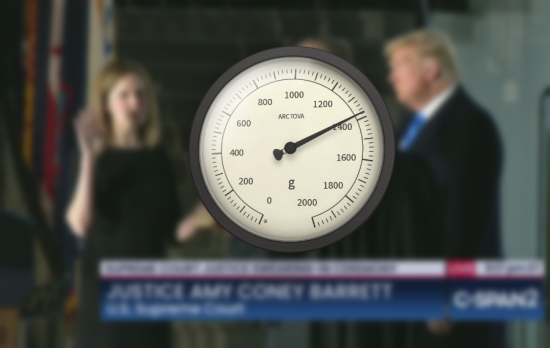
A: 1380 g
